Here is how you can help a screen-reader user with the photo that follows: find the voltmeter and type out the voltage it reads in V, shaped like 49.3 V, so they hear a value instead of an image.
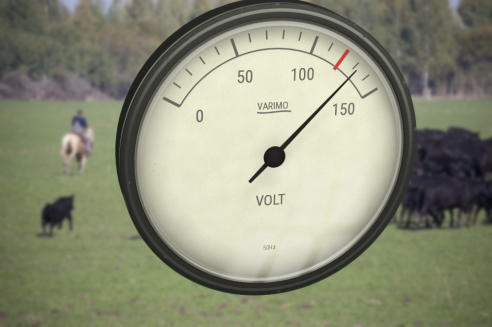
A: 130 V
